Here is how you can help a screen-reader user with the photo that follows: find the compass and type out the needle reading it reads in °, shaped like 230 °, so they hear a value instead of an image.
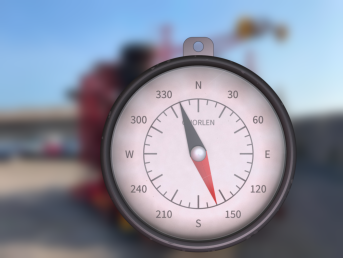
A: 160 °
